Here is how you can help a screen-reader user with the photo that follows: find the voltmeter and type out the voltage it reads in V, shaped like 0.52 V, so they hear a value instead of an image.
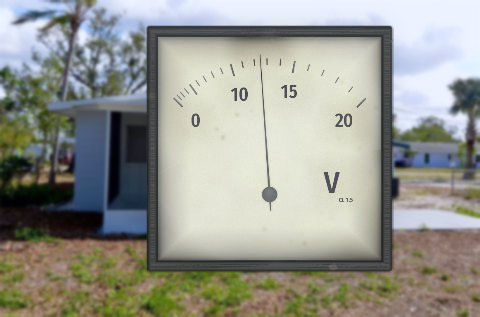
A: 12.5 V
